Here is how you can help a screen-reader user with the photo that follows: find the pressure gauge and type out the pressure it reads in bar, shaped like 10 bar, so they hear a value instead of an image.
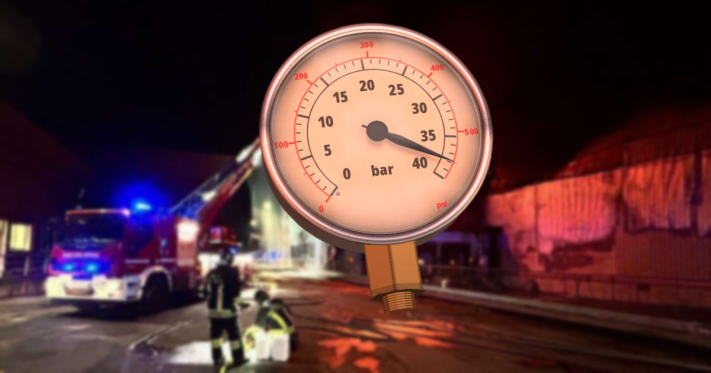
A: 38 bar
